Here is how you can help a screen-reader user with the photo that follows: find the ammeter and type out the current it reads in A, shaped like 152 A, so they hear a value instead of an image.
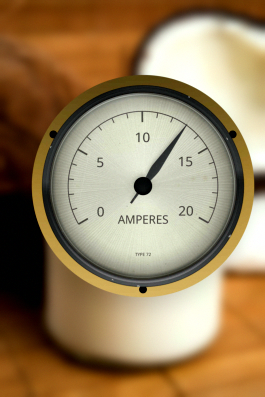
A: 13 A
